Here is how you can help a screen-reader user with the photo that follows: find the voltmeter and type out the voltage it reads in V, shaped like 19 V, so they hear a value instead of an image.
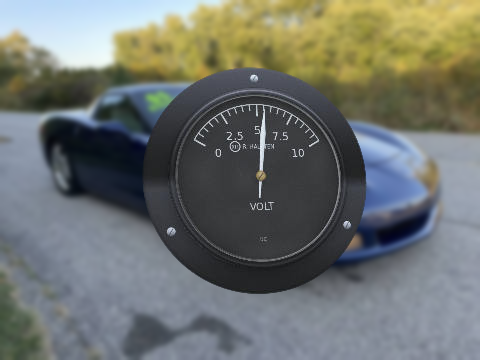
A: 5.5 V
